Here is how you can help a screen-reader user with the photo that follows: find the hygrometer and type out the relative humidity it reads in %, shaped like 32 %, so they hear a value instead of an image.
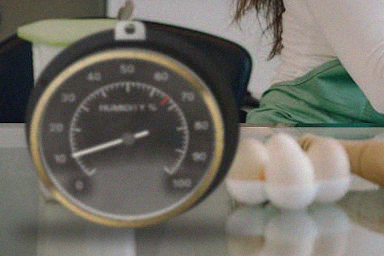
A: 10 %
